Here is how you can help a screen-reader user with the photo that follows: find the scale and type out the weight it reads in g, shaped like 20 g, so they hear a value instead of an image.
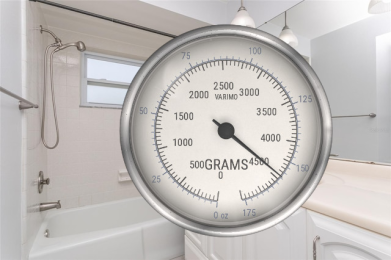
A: 4450 g
